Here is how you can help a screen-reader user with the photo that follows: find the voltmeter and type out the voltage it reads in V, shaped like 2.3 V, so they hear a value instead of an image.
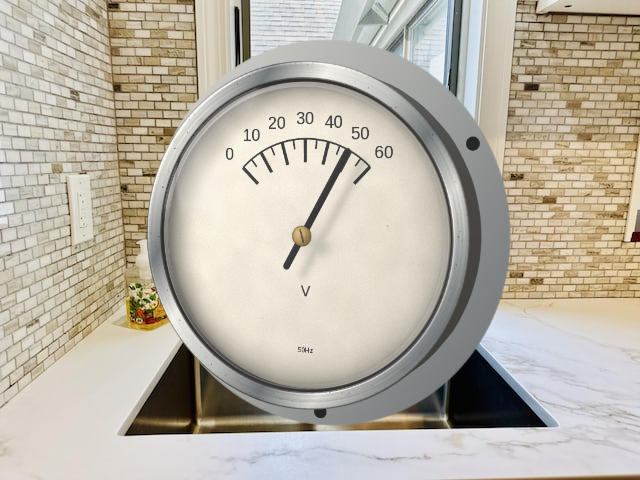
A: 50 V
